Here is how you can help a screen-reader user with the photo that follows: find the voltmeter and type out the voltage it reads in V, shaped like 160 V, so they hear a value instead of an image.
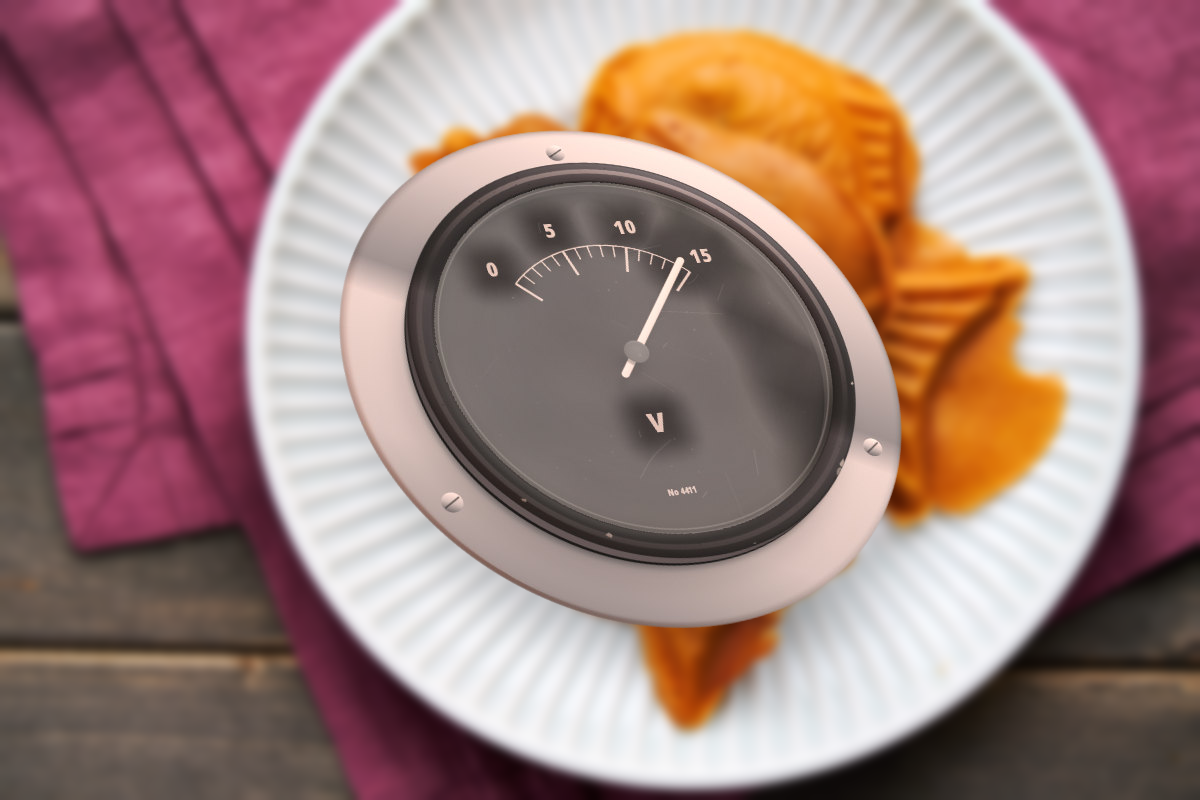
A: 14 V
